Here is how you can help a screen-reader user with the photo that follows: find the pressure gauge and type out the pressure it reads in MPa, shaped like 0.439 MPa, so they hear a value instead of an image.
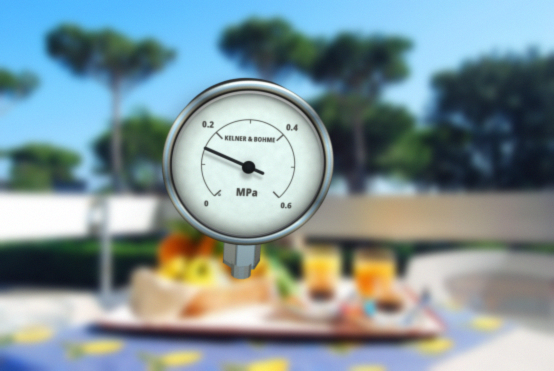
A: 0.15 MPa
